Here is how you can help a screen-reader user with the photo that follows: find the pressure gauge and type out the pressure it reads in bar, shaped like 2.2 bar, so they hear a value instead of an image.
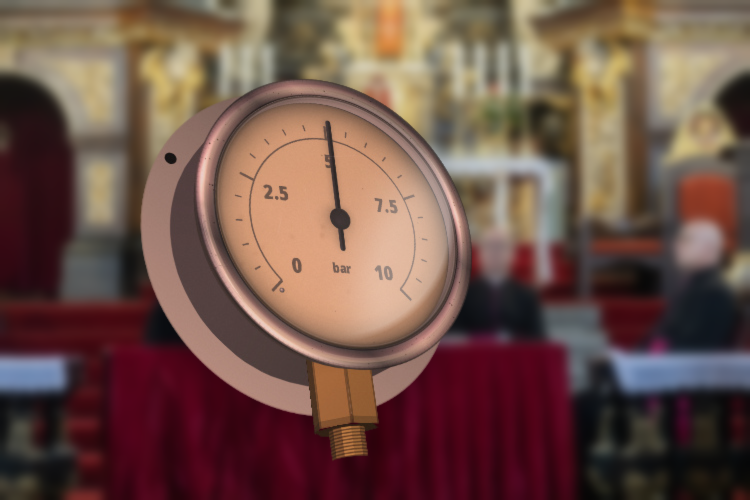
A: 5 bar
